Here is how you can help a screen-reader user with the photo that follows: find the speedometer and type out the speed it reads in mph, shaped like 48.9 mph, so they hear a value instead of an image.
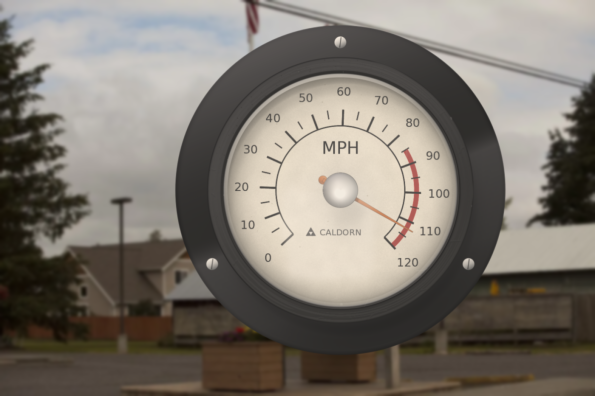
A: 112.5 mph
